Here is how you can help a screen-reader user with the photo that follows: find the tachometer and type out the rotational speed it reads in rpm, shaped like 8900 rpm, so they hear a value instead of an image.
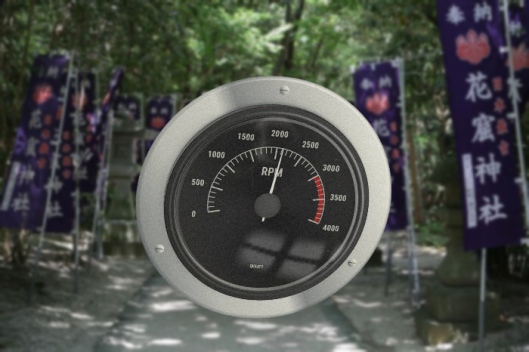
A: 2100 rpm
